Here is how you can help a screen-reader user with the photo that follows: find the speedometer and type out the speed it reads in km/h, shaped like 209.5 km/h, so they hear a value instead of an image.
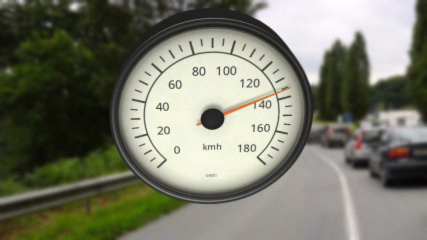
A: 135 km/h
